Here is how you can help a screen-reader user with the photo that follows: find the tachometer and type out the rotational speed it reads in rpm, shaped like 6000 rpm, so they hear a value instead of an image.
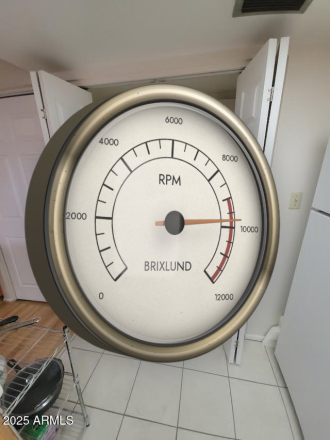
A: 9750 rpm
